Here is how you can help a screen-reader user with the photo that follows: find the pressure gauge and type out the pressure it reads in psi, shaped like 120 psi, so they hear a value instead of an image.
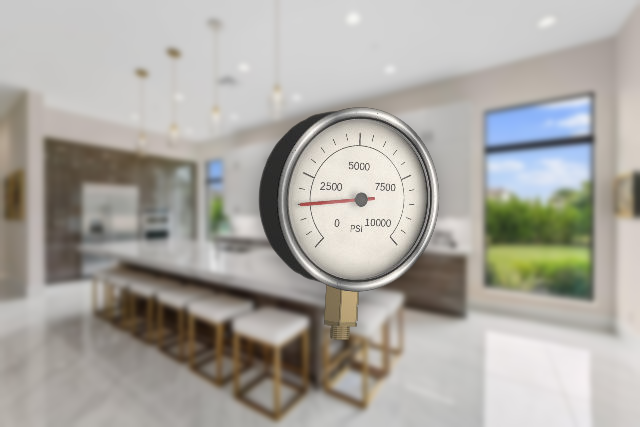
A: 1500 psi
